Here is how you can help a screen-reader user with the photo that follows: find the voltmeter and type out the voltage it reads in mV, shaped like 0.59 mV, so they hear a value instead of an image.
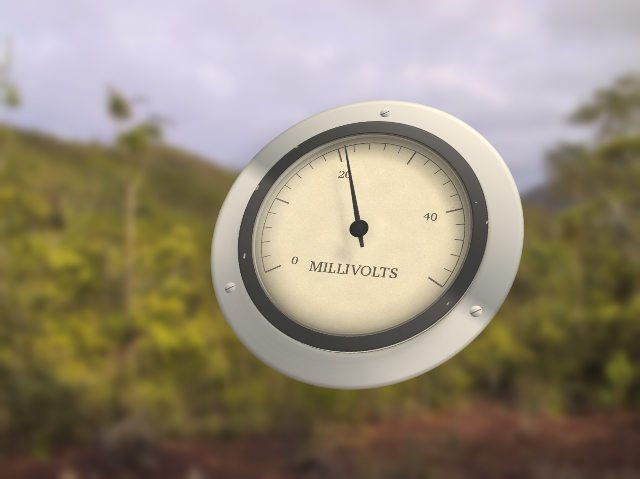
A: 21 mV
